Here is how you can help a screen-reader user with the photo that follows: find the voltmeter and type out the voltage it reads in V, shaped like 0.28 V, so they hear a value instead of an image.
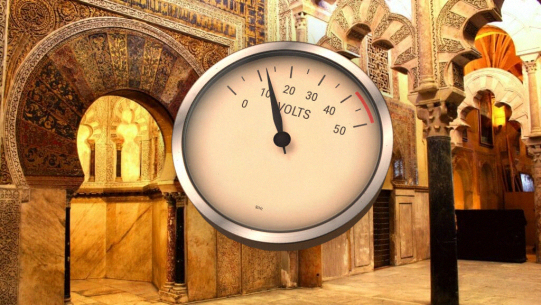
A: 12.5 V
